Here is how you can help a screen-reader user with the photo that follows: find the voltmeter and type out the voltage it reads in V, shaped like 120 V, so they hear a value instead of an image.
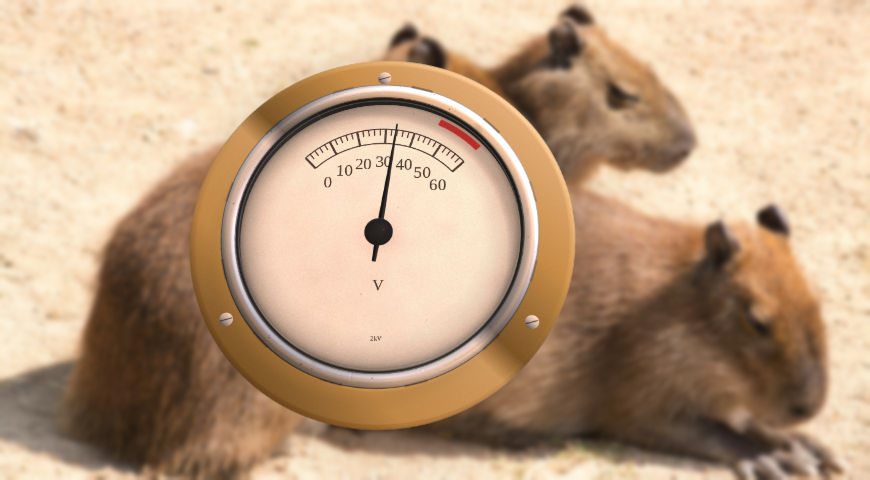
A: 34 V
